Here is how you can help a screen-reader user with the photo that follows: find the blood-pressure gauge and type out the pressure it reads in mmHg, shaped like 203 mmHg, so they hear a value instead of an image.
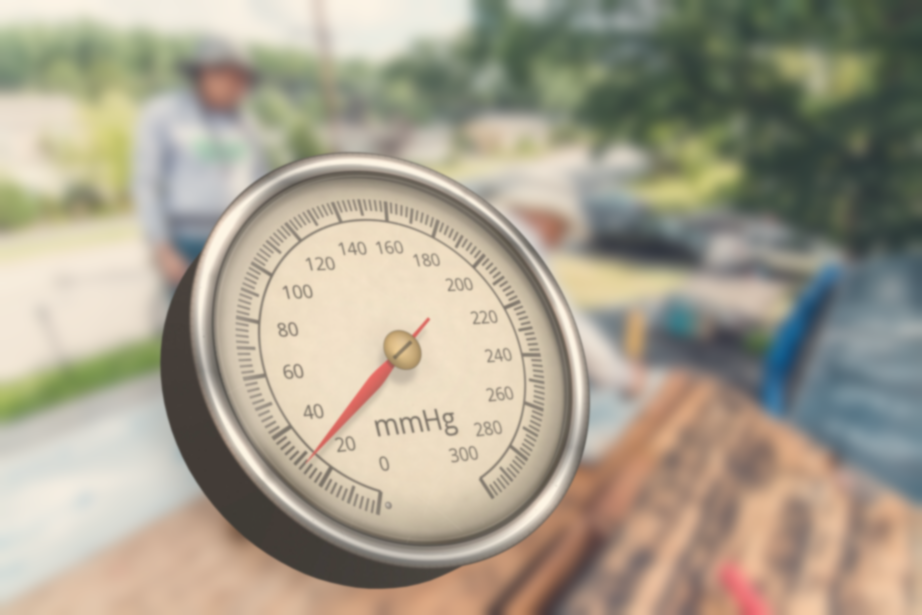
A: 28 mmHg
